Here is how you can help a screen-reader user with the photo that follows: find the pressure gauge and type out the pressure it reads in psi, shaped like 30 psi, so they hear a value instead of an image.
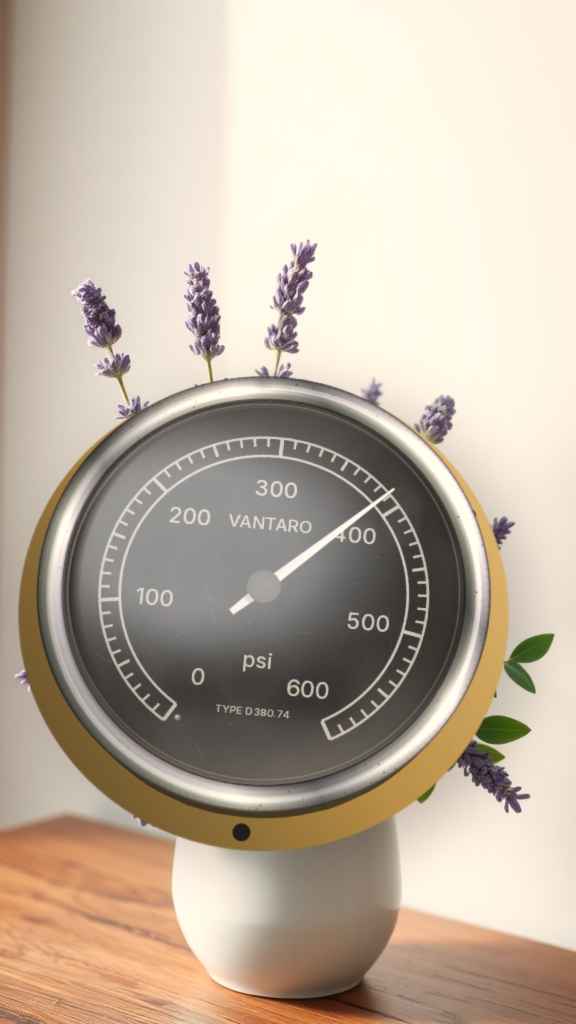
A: 390 psi
